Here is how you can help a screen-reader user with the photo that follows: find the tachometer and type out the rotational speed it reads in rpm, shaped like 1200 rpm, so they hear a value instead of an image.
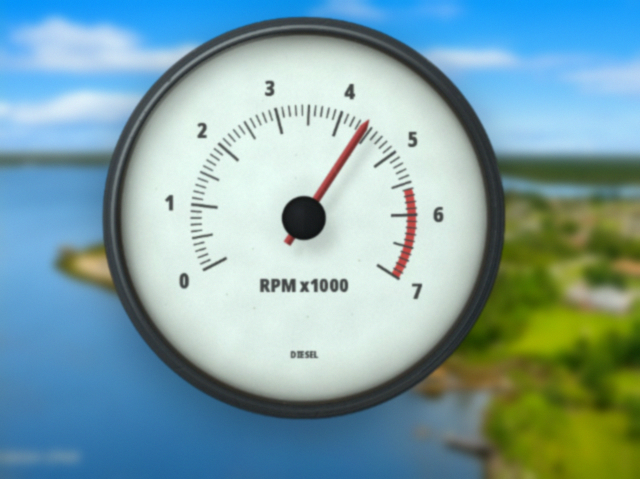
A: 4400 rpm
